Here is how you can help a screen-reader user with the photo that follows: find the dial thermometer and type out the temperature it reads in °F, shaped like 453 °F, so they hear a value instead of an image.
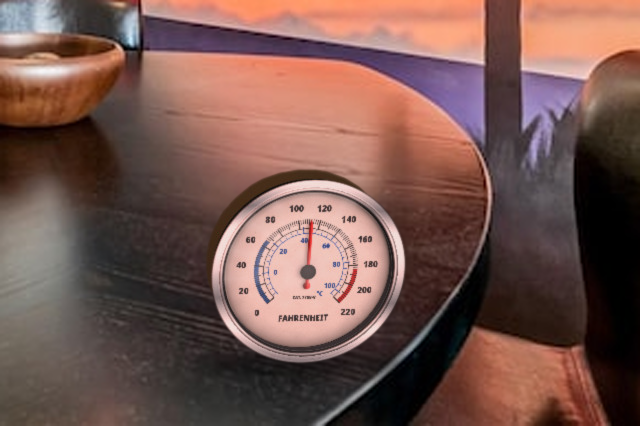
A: 110 °F
